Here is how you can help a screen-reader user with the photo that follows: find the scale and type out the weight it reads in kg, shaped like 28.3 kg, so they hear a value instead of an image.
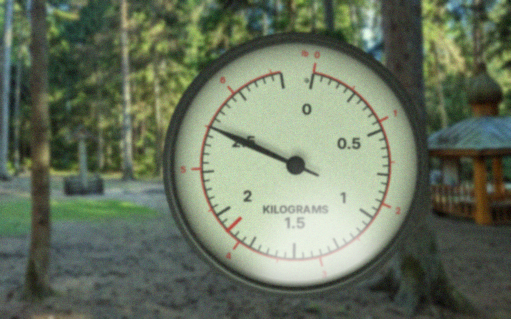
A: 2.5 kg
